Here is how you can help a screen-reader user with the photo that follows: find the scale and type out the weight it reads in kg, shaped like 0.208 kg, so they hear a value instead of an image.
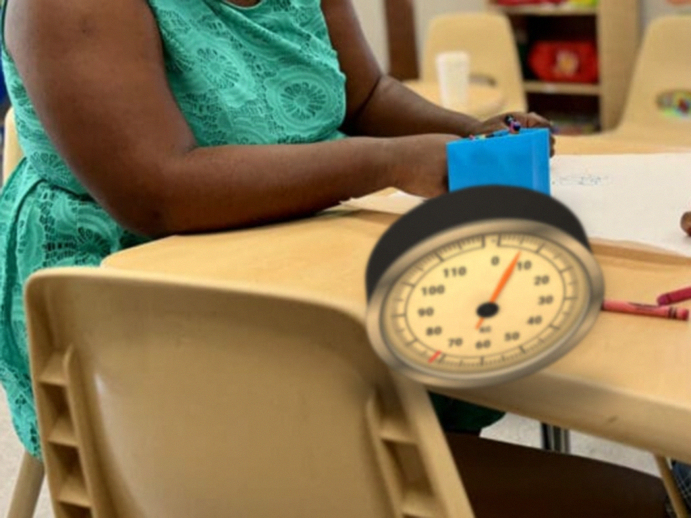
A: 5 kg
